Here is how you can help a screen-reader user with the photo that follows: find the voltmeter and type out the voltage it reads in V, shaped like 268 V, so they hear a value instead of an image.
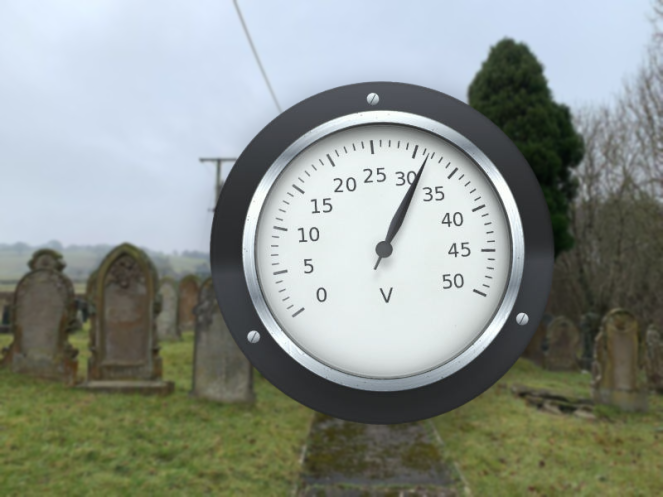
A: 31.5 V
